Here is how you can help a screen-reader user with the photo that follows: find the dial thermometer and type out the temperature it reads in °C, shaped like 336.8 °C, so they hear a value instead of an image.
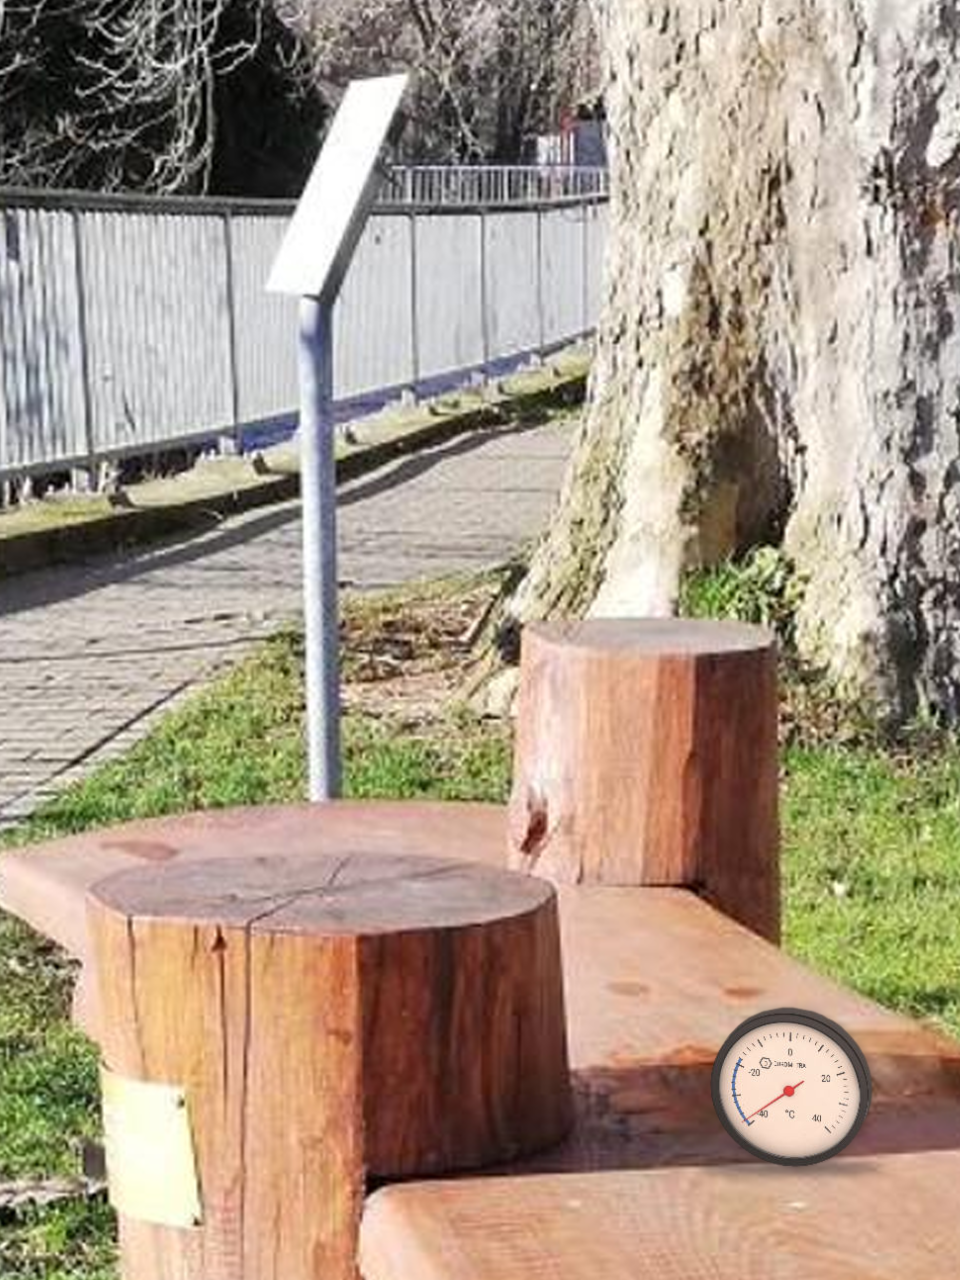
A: -38 °C
